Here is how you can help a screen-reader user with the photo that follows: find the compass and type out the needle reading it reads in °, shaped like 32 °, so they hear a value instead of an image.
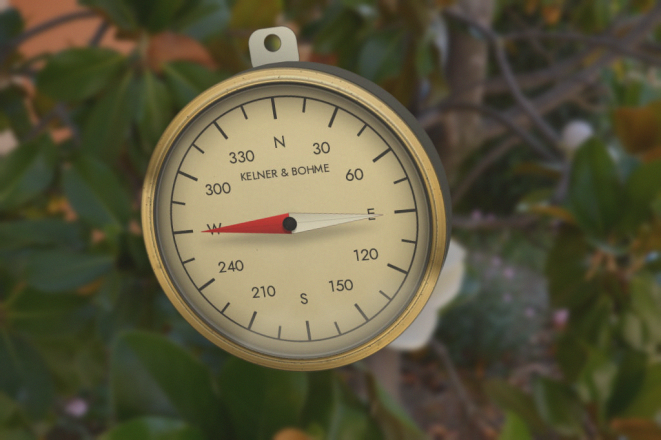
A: 270 °
